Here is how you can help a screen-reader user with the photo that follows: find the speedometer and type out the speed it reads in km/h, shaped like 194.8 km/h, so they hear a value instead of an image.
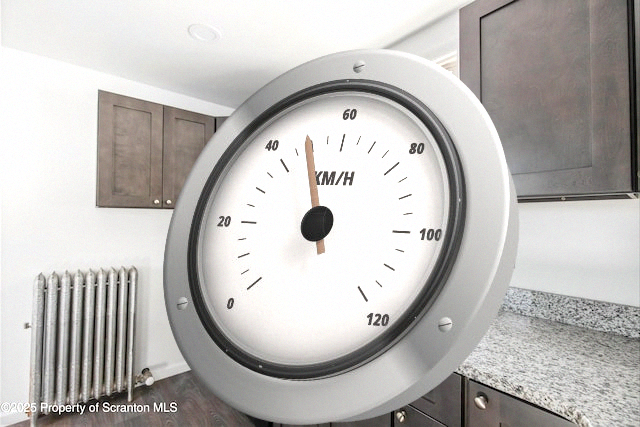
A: 50 km/h
